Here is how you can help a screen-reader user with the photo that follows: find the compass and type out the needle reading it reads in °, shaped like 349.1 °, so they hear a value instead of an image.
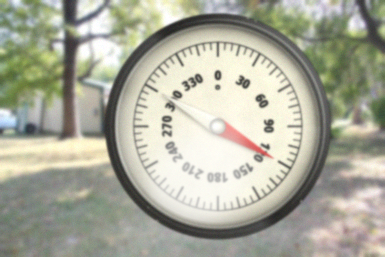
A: 120 °
